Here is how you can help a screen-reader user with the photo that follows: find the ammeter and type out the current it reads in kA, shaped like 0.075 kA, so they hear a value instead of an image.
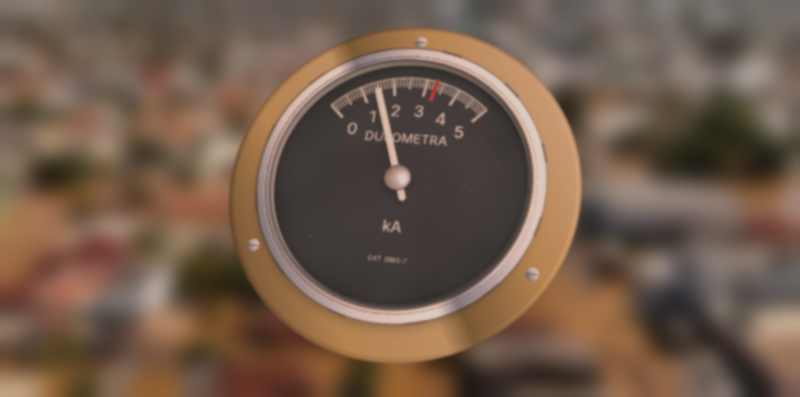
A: 1.5 kA
